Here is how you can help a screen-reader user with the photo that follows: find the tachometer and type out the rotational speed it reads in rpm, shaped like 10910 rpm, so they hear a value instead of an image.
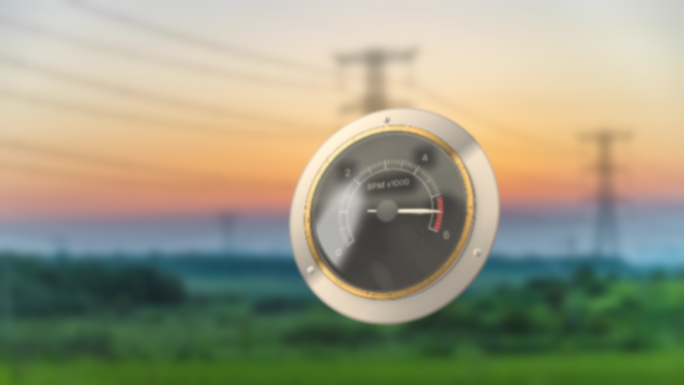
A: 5500 rpm
